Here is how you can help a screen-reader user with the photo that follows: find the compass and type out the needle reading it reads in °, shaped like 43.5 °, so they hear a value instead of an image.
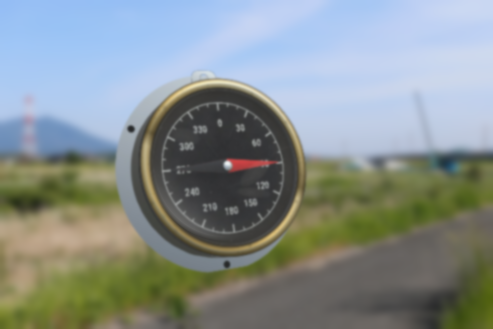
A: 90 °
